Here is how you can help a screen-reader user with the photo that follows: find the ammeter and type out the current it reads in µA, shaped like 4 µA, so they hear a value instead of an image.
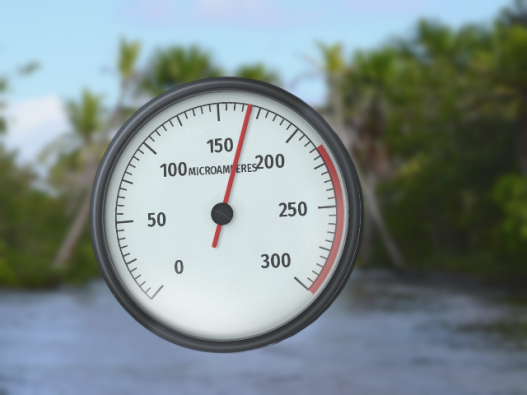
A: 170 µA
